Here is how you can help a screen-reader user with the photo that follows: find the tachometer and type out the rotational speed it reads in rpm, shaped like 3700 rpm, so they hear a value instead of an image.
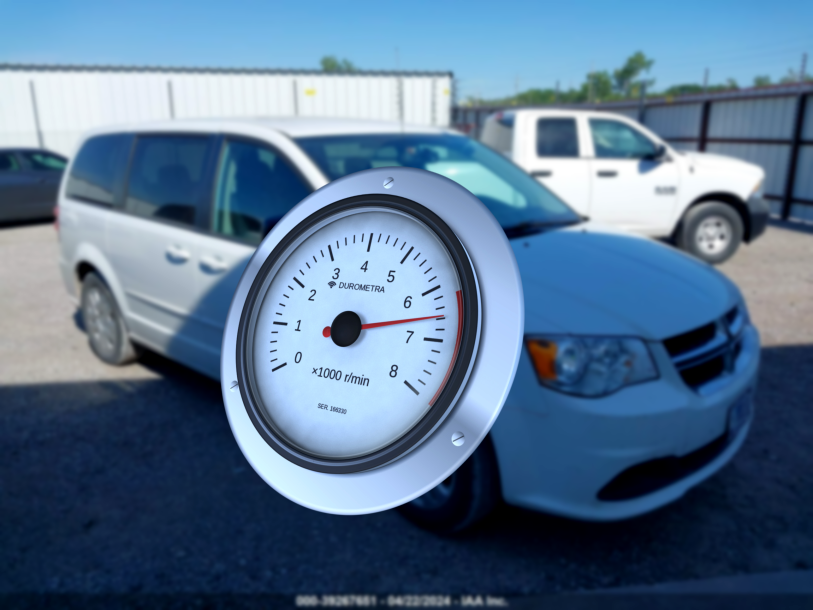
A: 6600 rpm
